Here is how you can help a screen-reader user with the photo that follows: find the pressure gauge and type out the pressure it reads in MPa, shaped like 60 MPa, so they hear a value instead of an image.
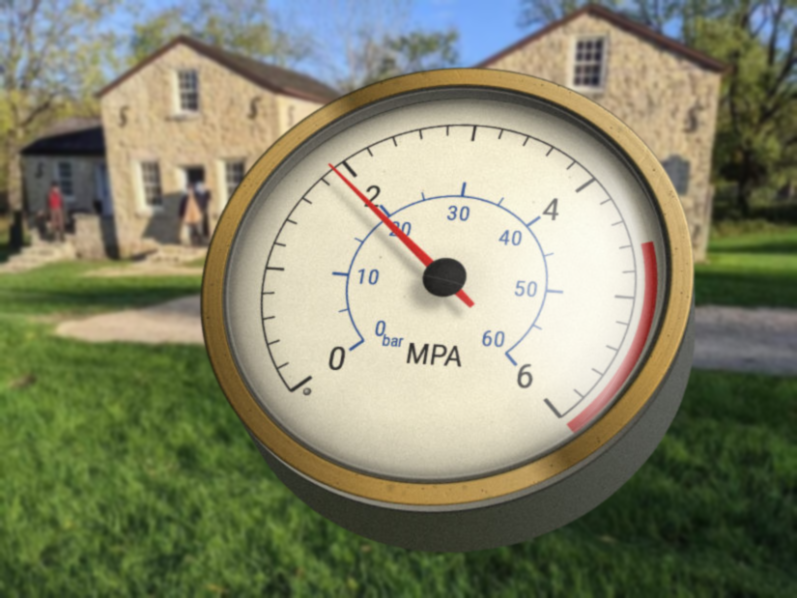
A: 1.9 MPa
